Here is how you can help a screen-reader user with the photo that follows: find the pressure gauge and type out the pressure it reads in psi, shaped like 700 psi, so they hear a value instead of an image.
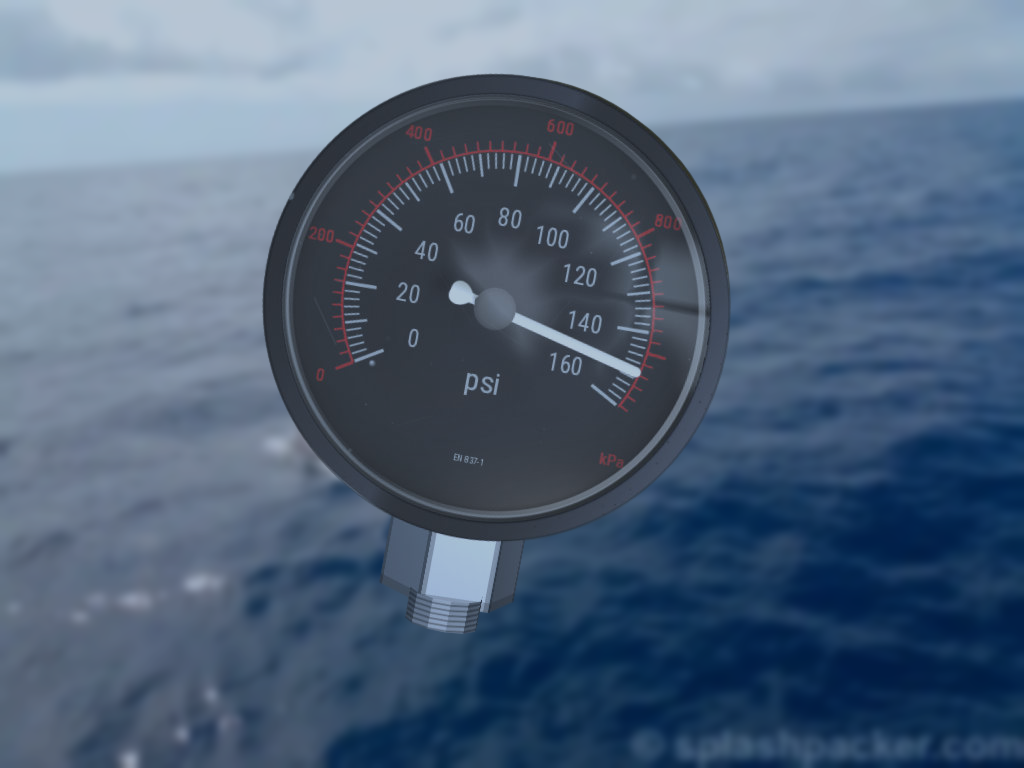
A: 150 psi
